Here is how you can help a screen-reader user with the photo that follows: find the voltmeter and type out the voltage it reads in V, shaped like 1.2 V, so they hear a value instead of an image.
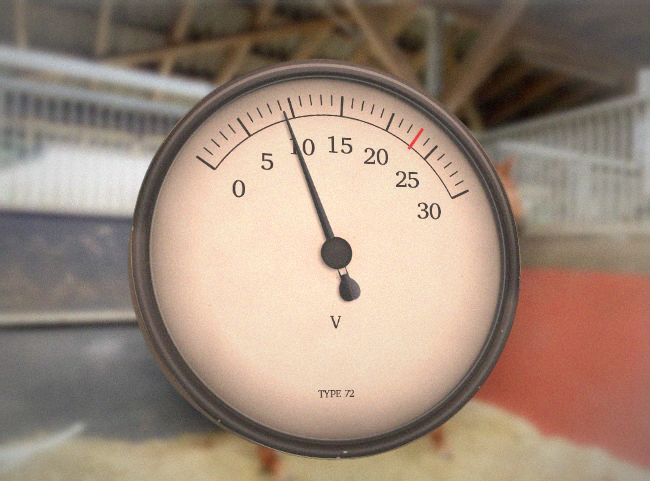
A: 9 V
